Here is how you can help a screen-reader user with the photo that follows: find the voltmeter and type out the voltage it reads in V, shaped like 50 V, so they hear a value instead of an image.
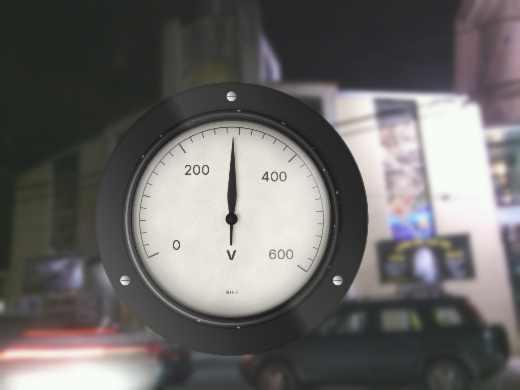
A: 290 V
